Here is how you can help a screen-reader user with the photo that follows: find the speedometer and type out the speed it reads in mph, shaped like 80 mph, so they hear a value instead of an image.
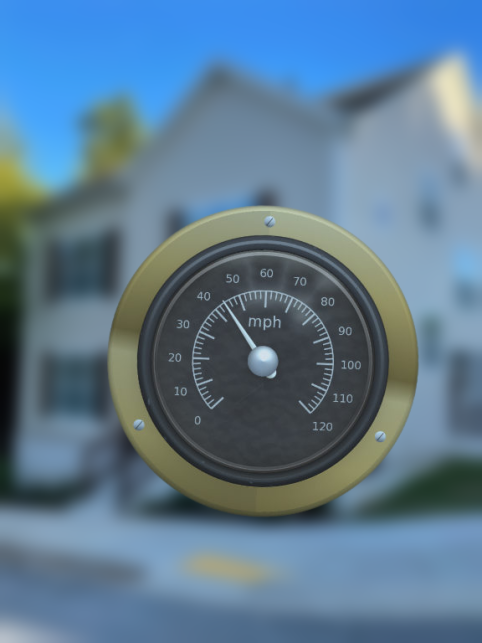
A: 44 mph
